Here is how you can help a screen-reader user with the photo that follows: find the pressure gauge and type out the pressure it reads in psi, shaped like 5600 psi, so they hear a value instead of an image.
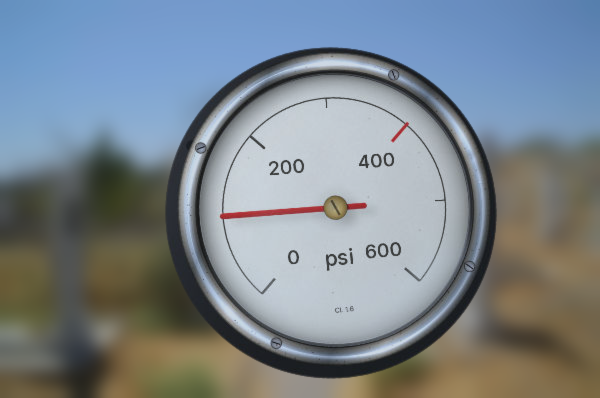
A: 100 psi
